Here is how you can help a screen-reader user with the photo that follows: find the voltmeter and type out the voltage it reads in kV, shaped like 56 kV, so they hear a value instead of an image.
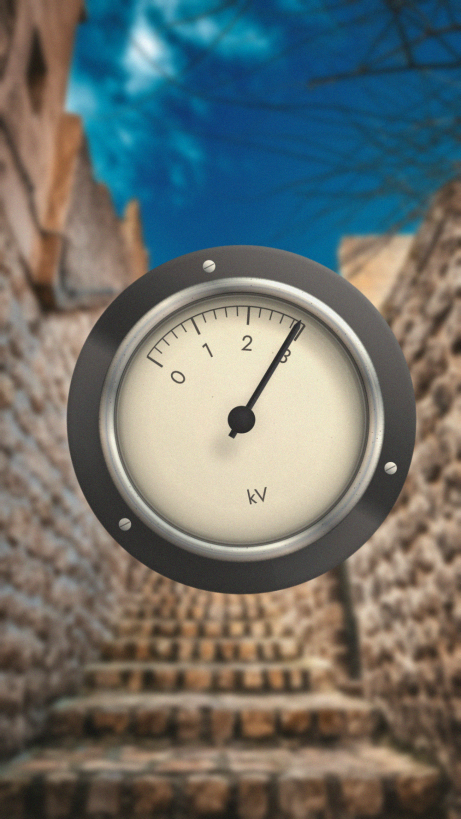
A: 2.9 kV
